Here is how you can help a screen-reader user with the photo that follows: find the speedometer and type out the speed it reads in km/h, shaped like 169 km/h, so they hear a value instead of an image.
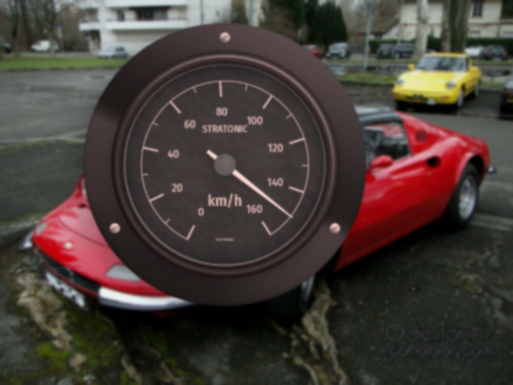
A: 150 km/h
